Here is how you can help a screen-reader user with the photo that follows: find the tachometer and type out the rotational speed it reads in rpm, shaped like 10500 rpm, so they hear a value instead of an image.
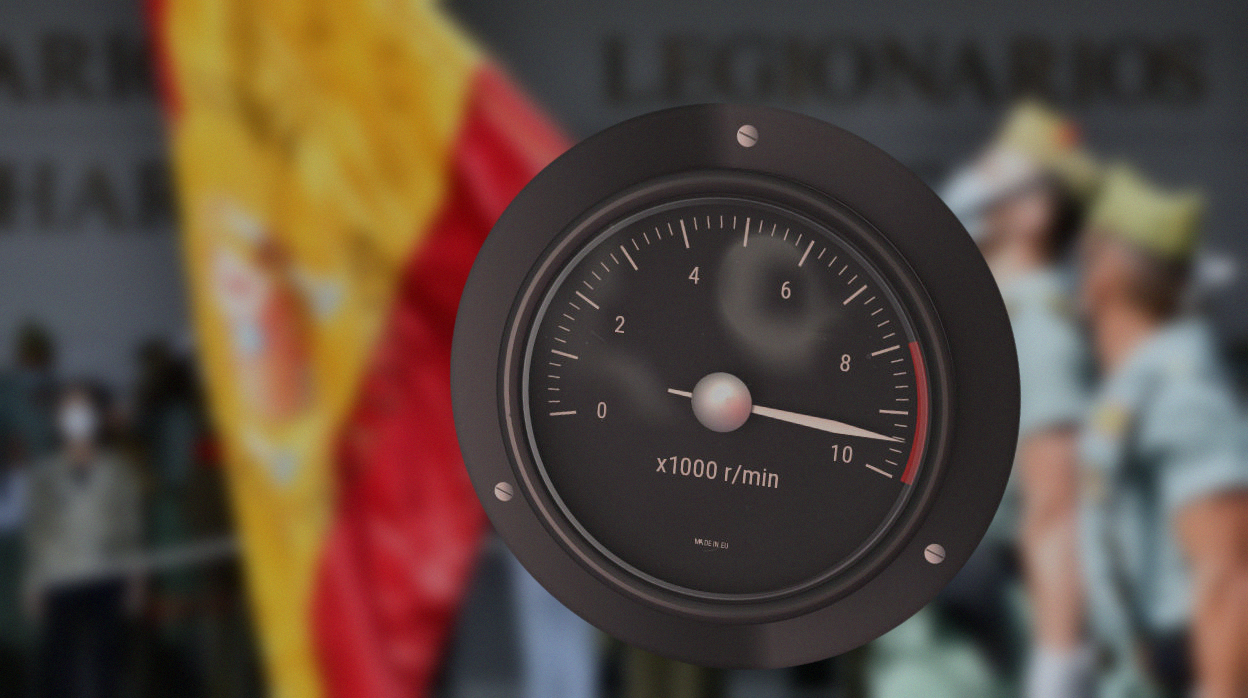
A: 9400 rpm
